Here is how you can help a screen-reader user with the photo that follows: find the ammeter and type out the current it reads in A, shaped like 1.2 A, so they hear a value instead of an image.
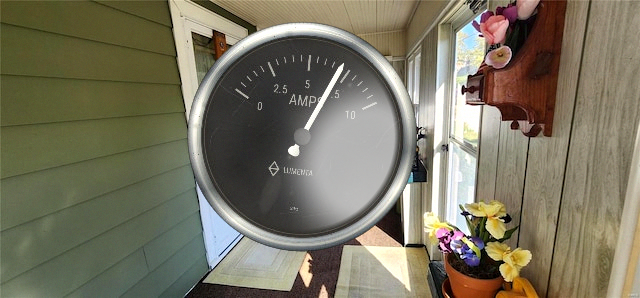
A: 7 A
